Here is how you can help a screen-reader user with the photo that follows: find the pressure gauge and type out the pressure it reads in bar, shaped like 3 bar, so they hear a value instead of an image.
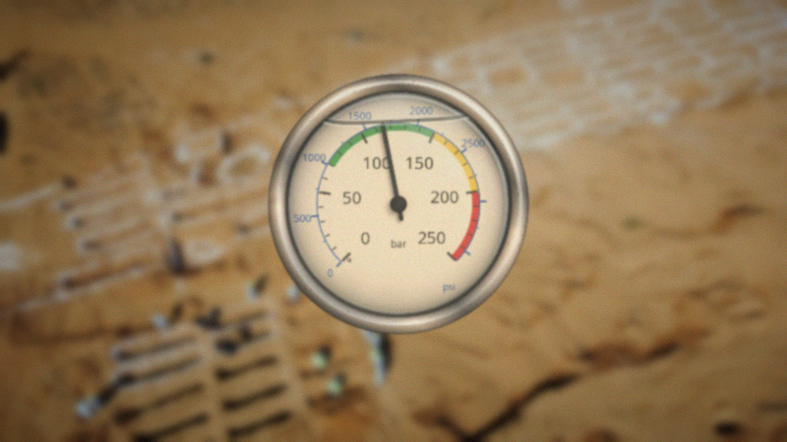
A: 115 bar
